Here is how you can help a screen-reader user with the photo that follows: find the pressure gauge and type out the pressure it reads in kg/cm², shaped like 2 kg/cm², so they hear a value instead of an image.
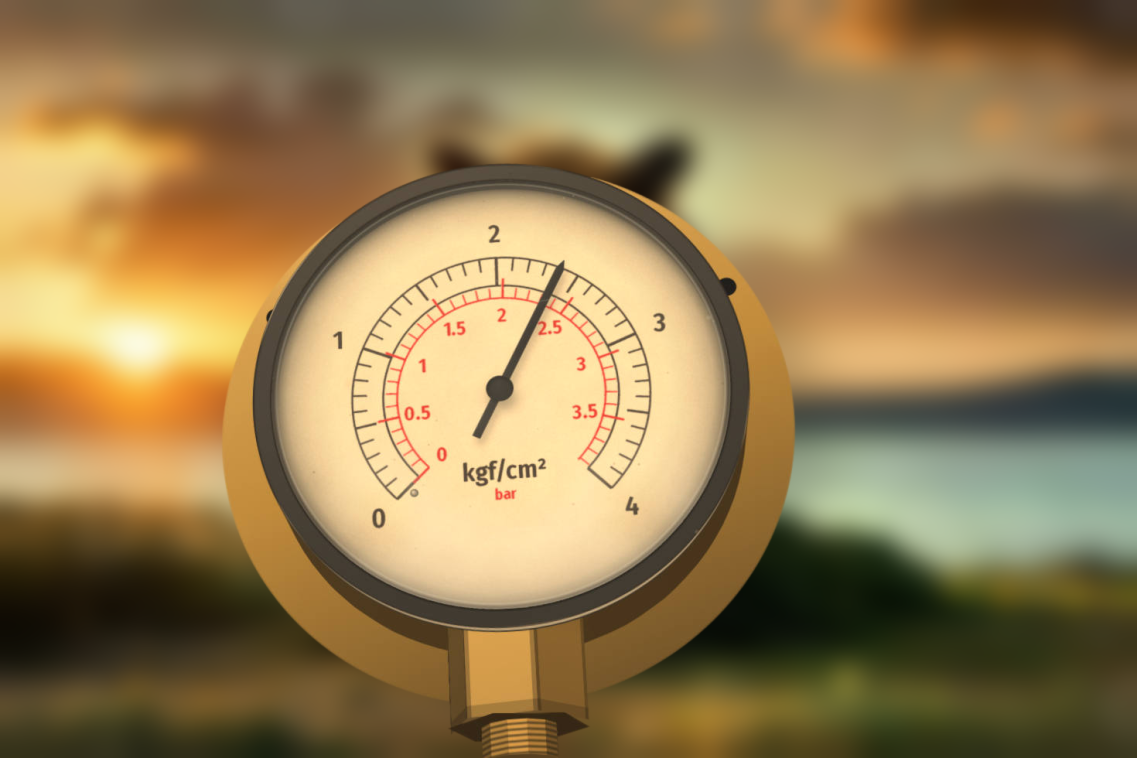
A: 2.4 kg/cm²
